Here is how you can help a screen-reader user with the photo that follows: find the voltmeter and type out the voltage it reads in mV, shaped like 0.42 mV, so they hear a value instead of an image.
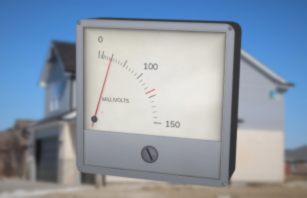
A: 50 mV
